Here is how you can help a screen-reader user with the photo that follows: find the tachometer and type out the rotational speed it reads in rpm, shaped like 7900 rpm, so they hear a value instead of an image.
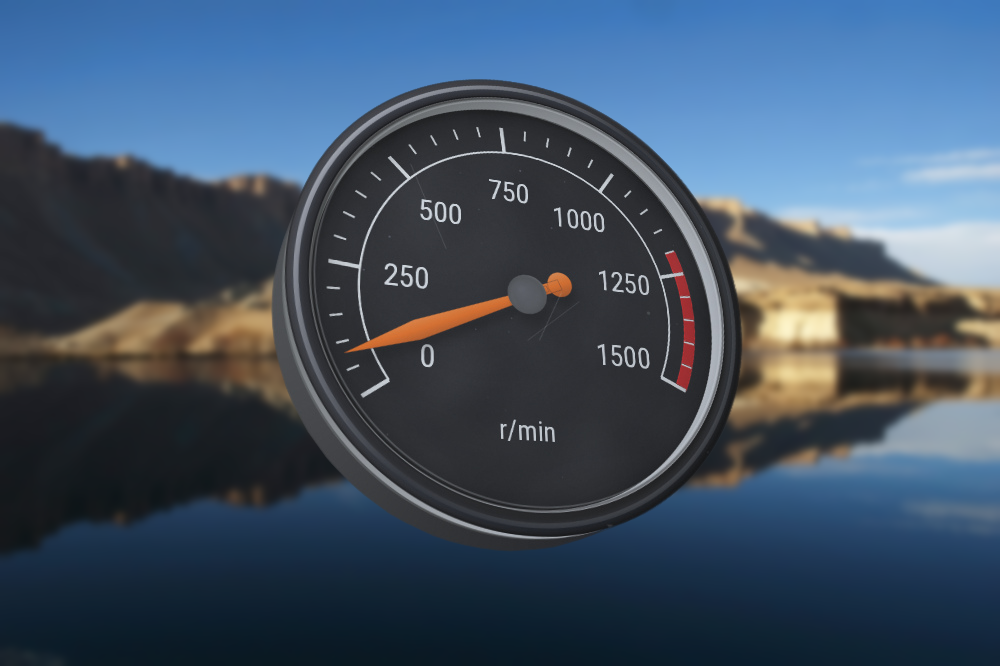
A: 75 rpm
